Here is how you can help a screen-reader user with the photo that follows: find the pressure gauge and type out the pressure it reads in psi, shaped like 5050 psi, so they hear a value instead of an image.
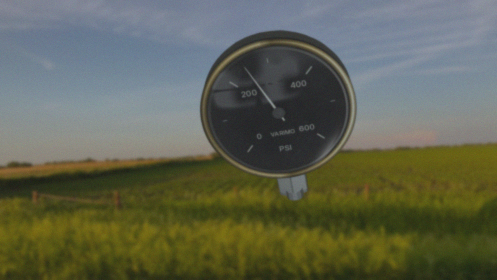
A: 250 psi
